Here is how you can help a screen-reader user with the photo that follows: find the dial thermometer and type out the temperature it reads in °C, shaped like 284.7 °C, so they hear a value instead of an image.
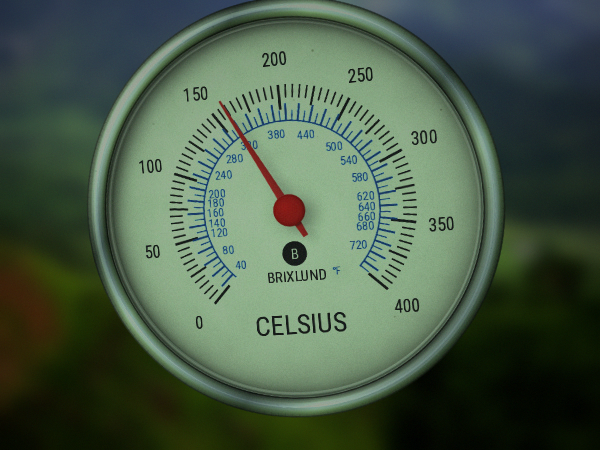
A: 160 °C
